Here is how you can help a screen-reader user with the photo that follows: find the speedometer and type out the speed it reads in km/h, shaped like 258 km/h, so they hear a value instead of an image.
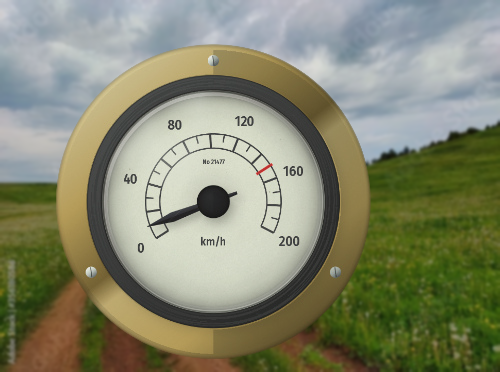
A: 10 km/h
